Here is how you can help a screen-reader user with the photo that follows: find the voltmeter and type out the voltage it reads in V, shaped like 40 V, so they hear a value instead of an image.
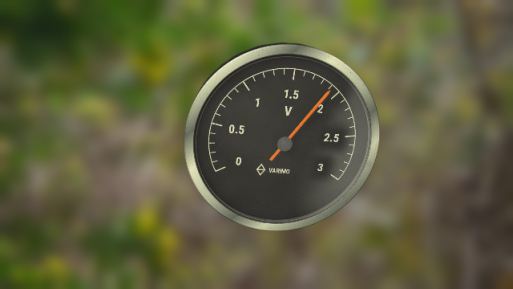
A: 1.9 V
